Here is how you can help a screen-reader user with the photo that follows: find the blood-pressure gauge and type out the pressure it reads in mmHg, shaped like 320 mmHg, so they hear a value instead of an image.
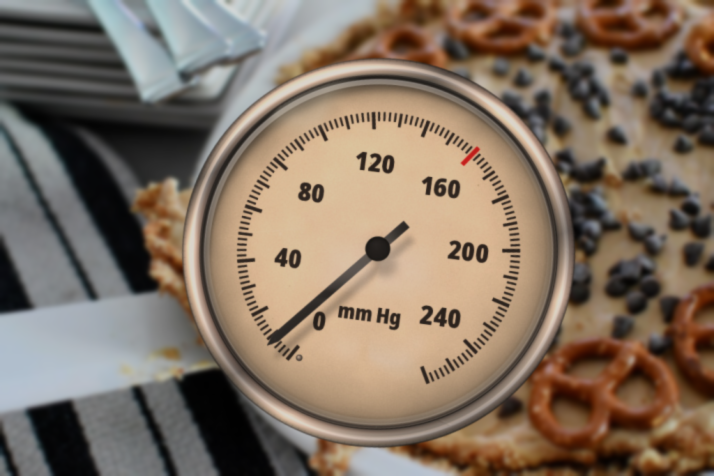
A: 8 mmHg
